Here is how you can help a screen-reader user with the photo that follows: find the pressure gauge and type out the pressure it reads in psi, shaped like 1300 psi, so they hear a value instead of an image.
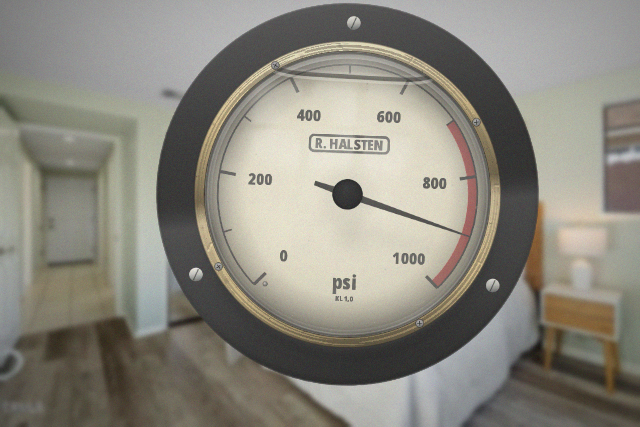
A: 900 psi
